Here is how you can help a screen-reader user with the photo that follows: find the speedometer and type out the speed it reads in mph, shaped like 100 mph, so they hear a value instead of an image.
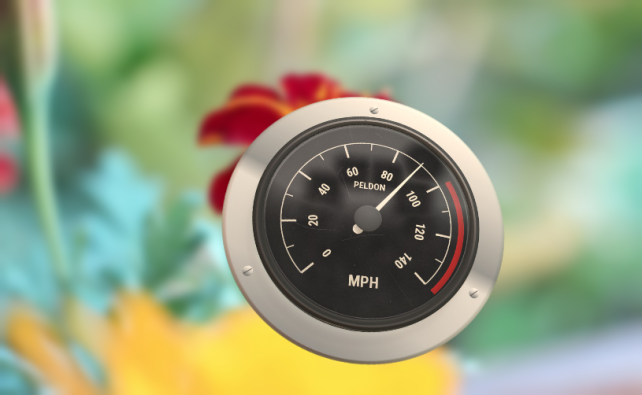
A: 90 mph
